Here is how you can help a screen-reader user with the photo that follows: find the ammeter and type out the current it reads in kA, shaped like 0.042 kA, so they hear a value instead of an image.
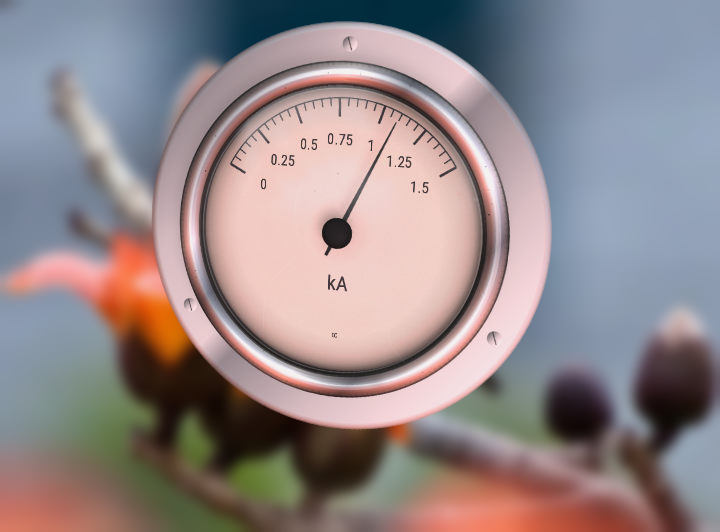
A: 1.1 kA
